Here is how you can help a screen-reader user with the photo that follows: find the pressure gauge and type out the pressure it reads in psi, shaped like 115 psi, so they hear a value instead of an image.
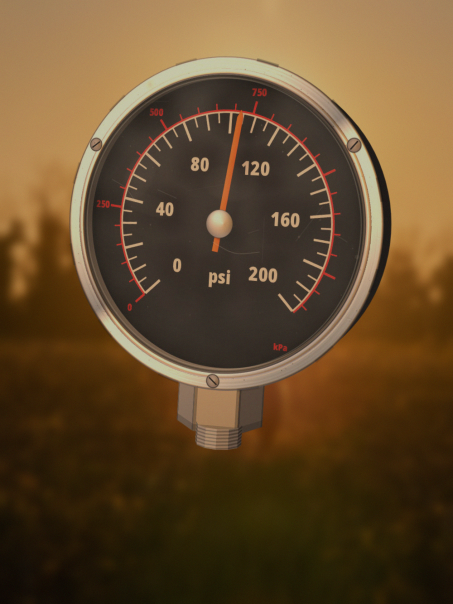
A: 105 psi
